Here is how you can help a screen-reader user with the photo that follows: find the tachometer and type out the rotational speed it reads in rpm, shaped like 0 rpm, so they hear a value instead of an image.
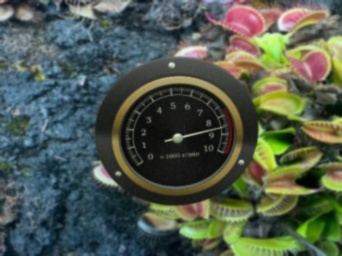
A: 8500 rpm
